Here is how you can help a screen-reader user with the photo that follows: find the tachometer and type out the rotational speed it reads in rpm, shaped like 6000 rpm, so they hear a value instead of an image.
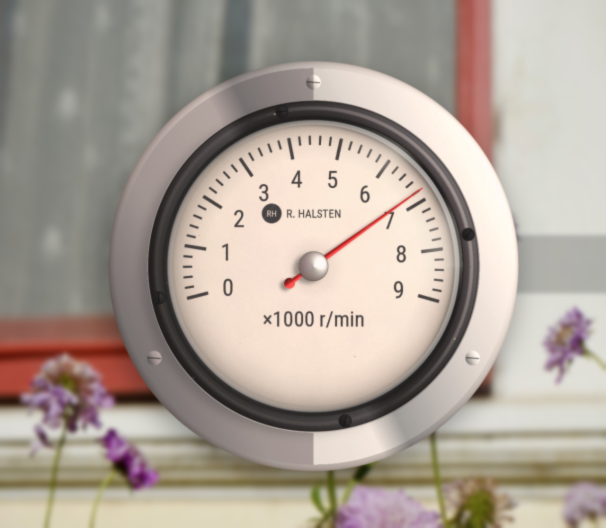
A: 6800 rpm
